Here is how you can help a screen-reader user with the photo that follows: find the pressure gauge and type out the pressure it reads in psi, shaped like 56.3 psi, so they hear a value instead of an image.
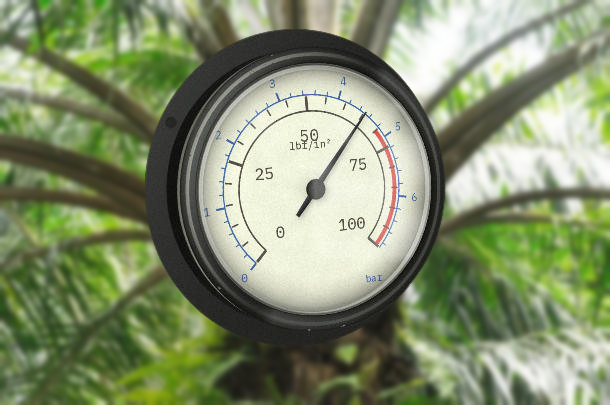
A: 65 psi
